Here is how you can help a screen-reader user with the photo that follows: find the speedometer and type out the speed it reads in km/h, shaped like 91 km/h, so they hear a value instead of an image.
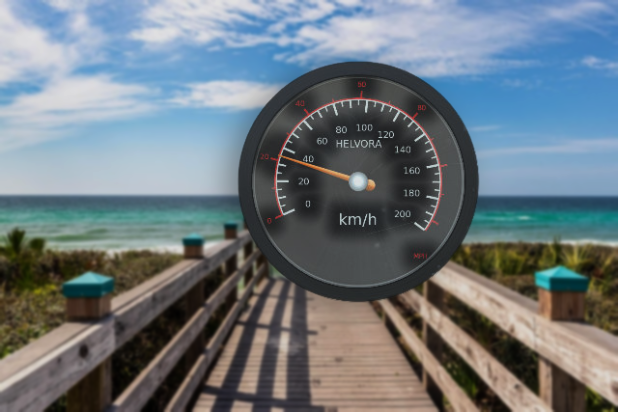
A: 35 km/h
